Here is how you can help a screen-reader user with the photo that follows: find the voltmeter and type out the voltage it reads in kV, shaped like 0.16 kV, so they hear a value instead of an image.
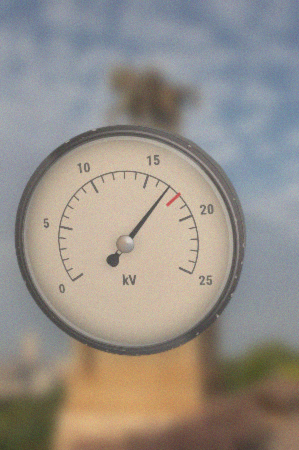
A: 17 kV
